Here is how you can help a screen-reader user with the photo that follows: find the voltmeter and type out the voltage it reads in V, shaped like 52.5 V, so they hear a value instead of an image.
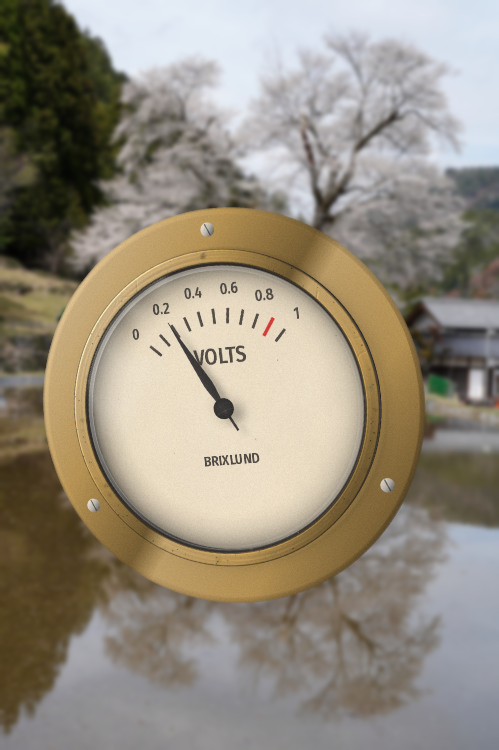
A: 0.2 V
